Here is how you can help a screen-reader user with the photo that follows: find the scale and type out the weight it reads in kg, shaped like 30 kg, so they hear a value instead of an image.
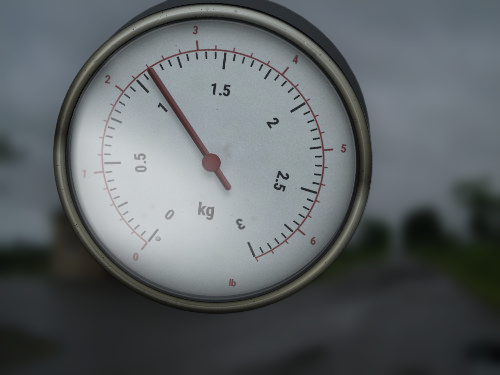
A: 1.1 kg
